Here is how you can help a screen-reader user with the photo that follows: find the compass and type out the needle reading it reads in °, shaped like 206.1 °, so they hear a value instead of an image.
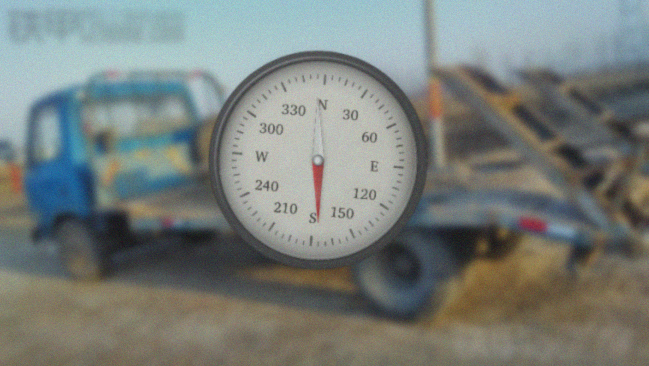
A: 175 °
